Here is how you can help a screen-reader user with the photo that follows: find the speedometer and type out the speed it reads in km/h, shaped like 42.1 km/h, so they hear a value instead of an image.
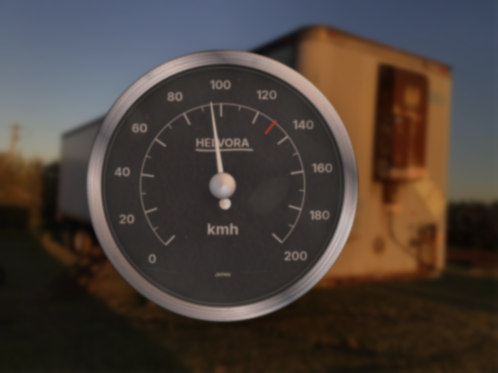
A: 95 km/h
